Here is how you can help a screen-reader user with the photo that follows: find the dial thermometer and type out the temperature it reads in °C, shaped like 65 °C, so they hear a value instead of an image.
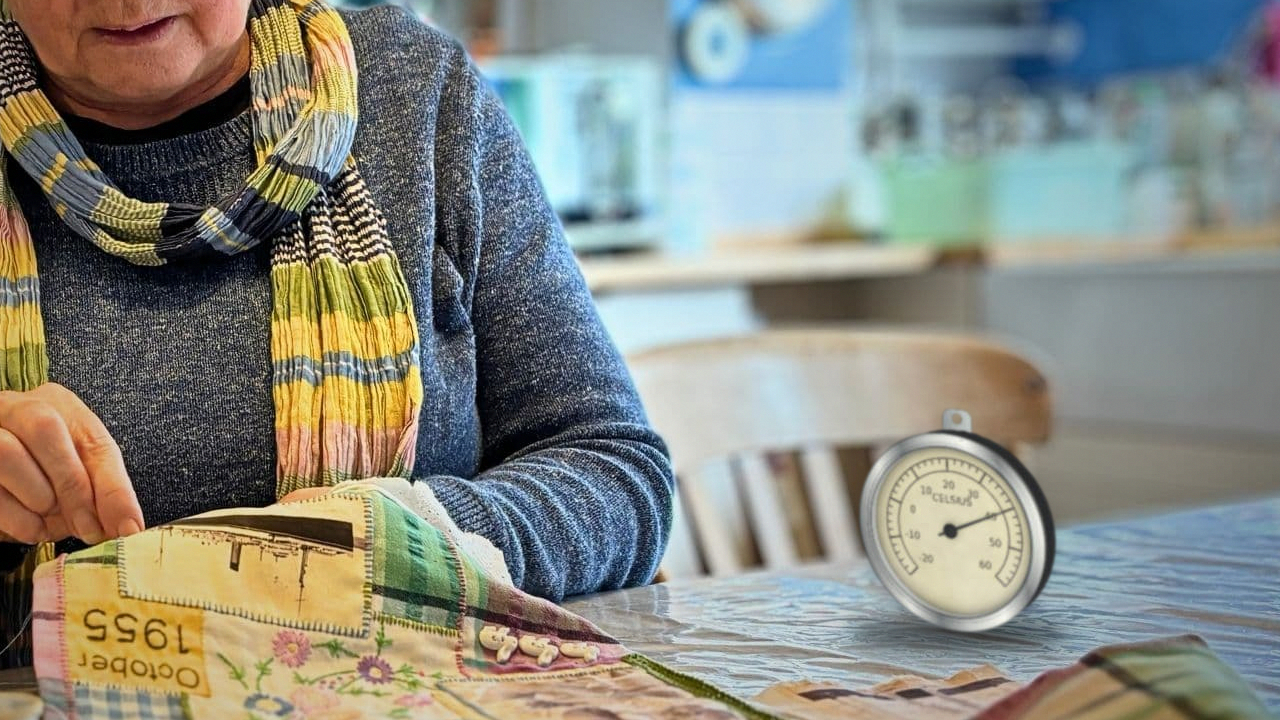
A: 40 °C
